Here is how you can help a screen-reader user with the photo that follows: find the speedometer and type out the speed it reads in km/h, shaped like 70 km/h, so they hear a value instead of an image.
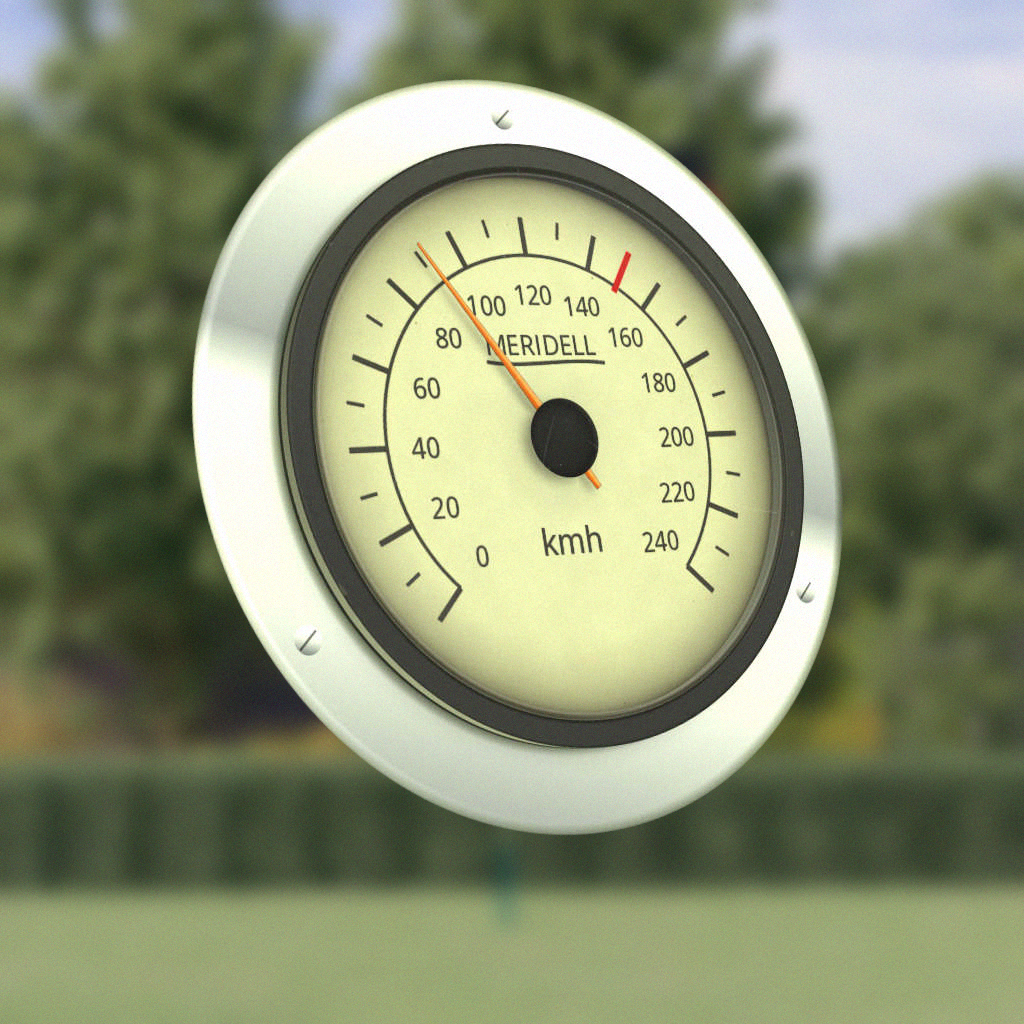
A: 90 km/h
